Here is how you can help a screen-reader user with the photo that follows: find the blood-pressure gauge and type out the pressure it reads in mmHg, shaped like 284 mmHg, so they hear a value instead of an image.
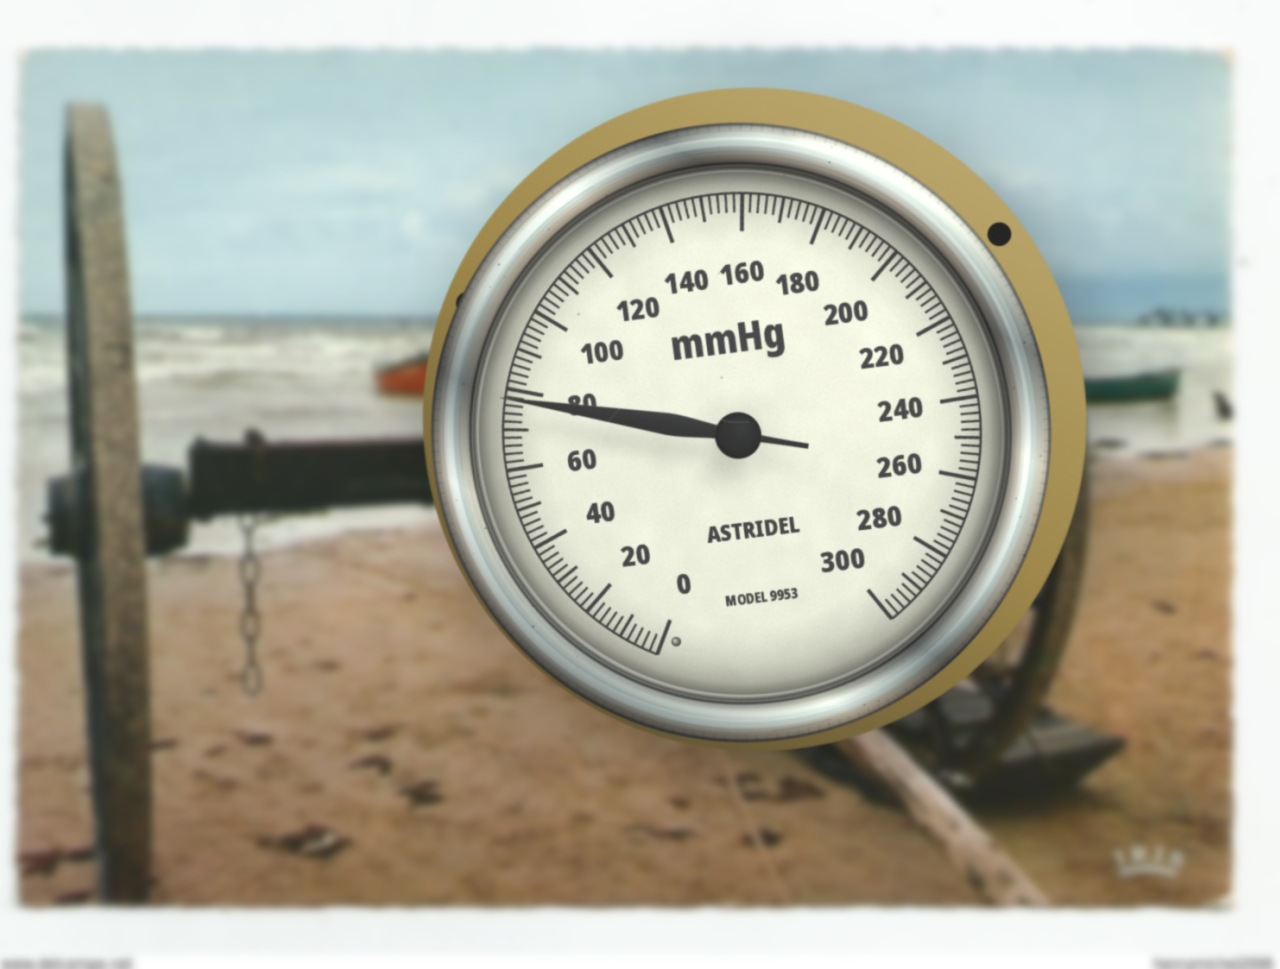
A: 78 mmHg
